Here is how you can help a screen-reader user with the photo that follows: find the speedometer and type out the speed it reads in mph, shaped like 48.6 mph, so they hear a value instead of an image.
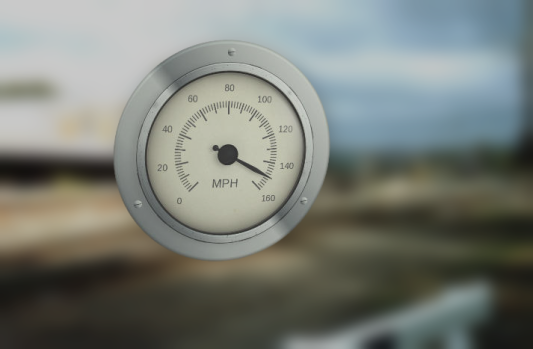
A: 150 mph
